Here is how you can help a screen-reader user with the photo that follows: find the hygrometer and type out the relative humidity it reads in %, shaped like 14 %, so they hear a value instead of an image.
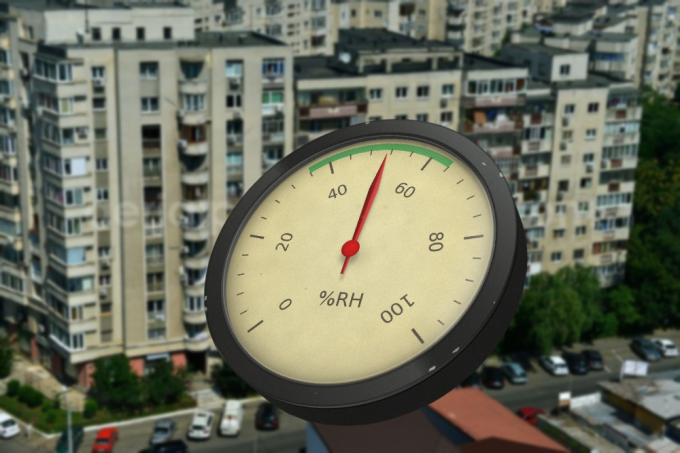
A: 52 %
